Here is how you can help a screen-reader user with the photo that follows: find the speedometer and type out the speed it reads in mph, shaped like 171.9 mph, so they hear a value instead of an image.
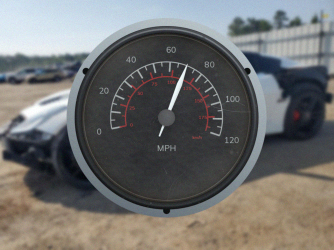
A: 70 mph
